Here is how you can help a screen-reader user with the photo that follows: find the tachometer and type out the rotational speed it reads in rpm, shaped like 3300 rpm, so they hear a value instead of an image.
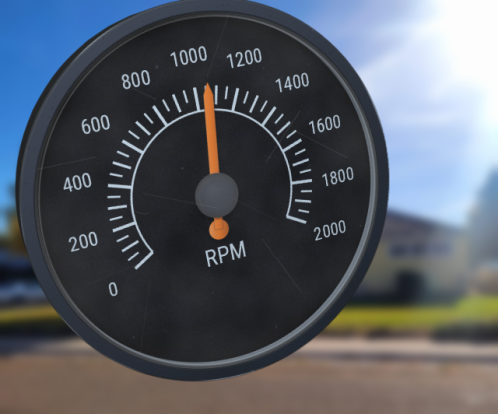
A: 1050 rpm
